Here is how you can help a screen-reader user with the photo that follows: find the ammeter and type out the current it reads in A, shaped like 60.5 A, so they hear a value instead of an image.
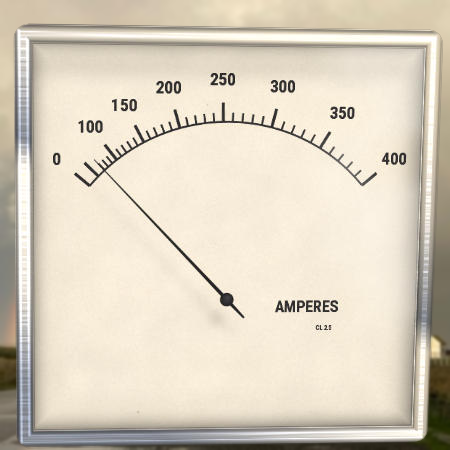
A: 70 A
